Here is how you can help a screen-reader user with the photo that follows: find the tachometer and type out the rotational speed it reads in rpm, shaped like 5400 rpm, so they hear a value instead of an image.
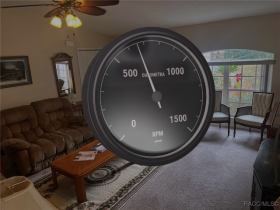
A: 650 rpm
